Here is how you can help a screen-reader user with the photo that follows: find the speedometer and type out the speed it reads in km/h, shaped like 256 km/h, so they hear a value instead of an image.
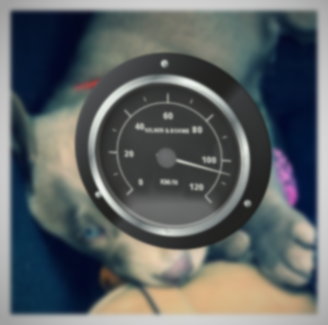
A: 105 km/h
